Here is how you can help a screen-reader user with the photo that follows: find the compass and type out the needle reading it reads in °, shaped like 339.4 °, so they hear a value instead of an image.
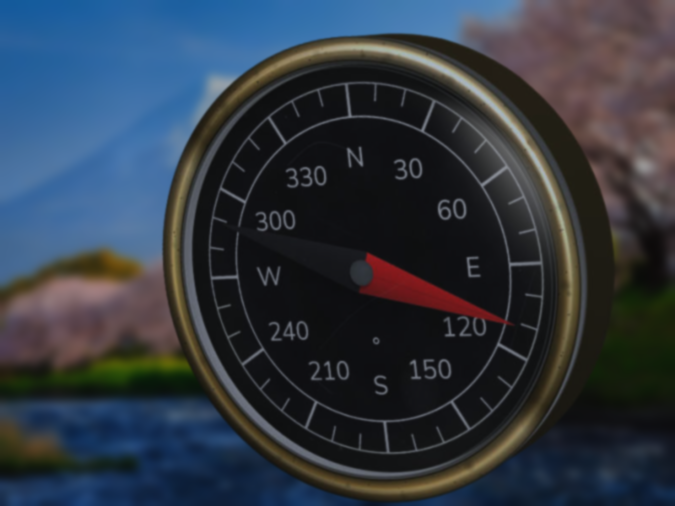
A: 110 °
